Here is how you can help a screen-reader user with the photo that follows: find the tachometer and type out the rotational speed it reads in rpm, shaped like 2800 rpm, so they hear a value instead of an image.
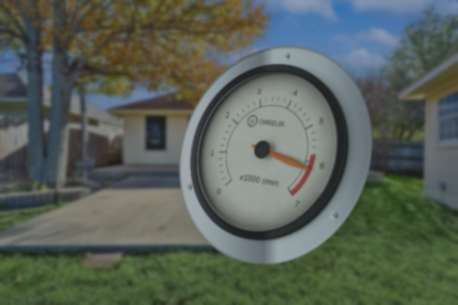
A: 6200 rpm
